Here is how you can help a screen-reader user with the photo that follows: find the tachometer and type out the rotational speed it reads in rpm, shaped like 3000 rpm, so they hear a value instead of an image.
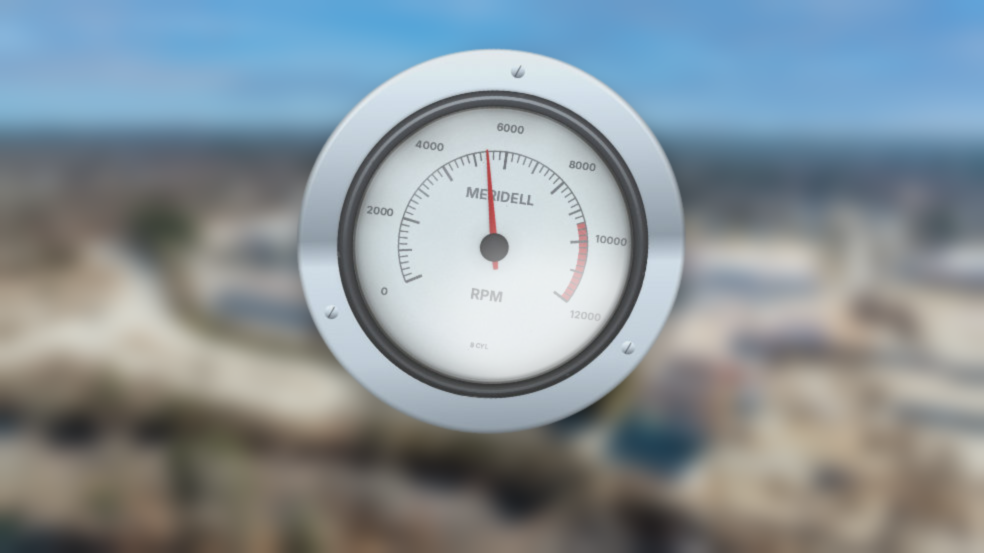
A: 5400 rpm
